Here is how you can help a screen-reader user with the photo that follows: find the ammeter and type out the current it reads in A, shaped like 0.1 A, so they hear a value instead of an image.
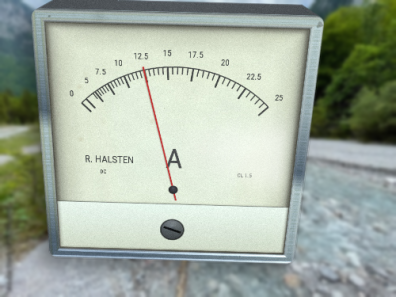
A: 12.5 A
